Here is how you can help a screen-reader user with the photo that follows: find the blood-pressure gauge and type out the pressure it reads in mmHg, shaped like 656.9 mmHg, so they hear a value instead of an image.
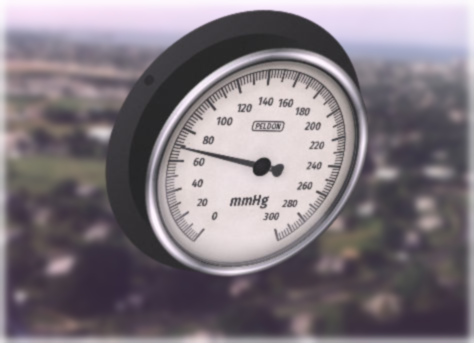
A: 70 mmHg
